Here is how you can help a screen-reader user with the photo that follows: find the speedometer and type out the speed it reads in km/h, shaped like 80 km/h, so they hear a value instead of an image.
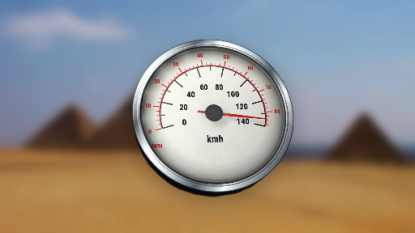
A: 135 km/h
